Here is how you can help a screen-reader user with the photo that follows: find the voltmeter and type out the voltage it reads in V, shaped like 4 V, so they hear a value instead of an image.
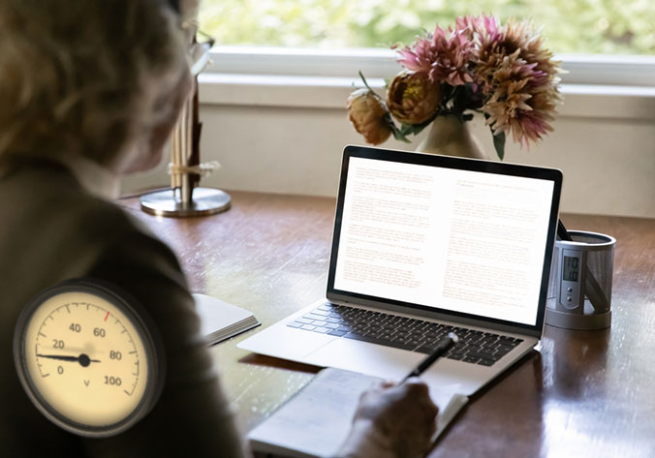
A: 10 V
